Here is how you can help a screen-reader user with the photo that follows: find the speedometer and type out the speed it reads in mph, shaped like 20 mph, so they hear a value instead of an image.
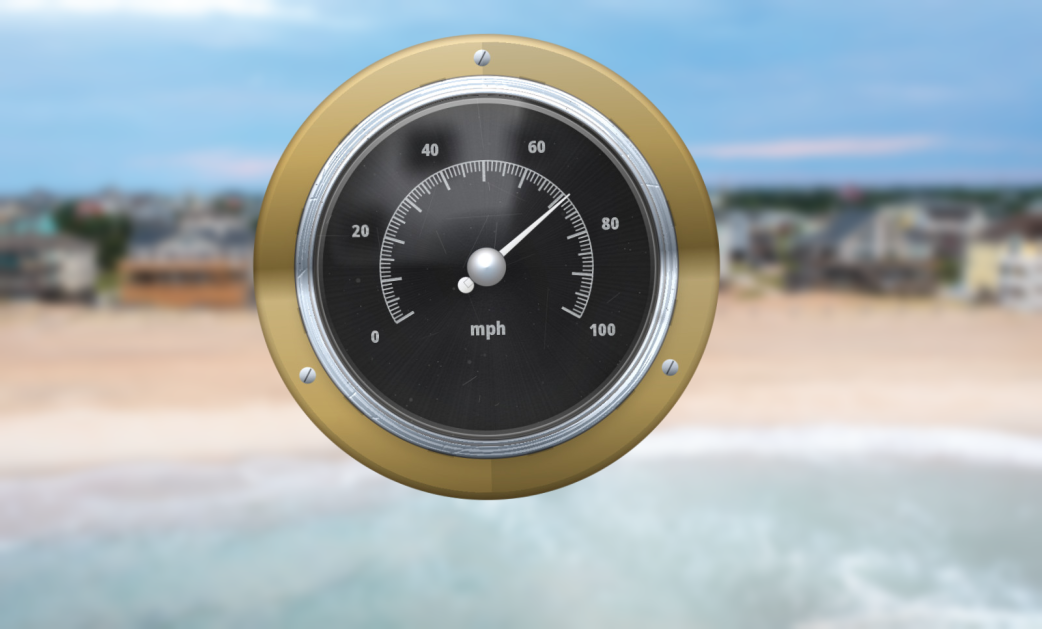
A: 71 mph
